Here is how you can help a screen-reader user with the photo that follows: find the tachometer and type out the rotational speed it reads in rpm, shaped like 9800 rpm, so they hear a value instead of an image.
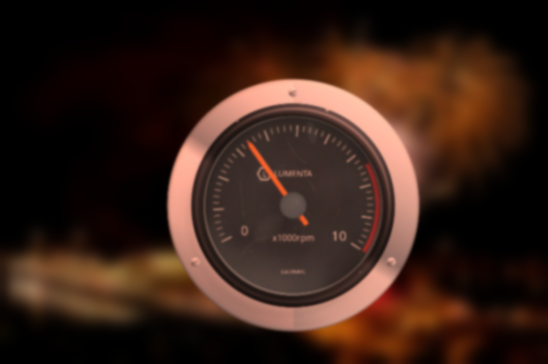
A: 3400 rpm
